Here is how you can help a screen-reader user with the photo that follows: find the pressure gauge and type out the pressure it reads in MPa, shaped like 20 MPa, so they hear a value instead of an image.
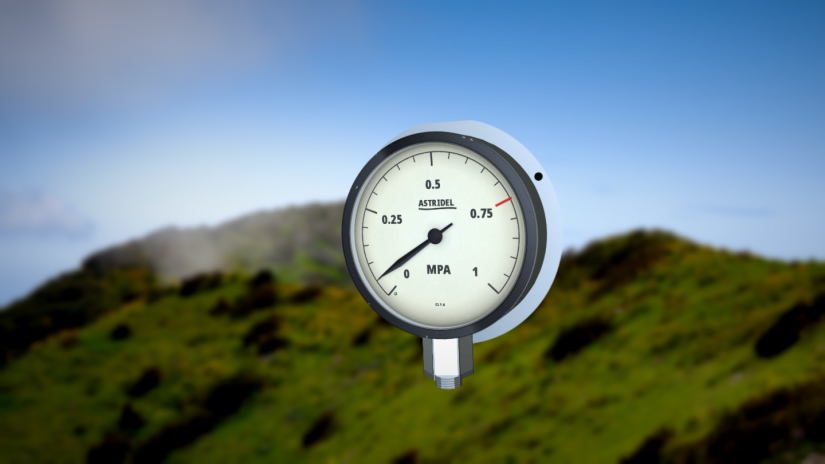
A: 0.05 MPa
